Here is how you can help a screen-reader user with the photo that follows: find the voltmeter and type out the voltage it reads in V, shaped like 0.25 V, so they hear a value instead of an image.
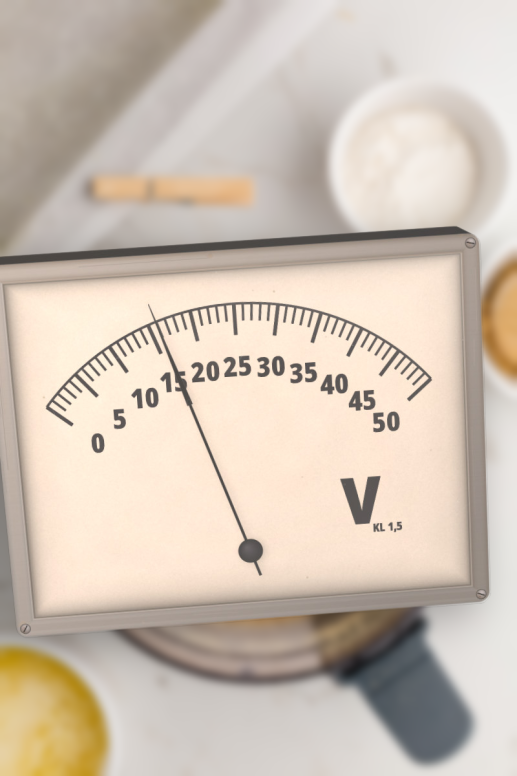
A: 16 V
